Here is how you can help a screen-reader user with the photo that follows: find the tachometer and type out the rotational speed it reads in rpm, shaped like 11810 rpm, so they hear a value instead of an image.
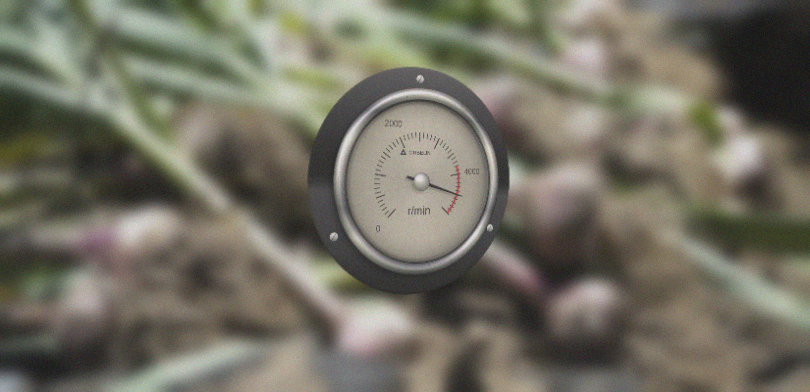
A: 4500 rpm
